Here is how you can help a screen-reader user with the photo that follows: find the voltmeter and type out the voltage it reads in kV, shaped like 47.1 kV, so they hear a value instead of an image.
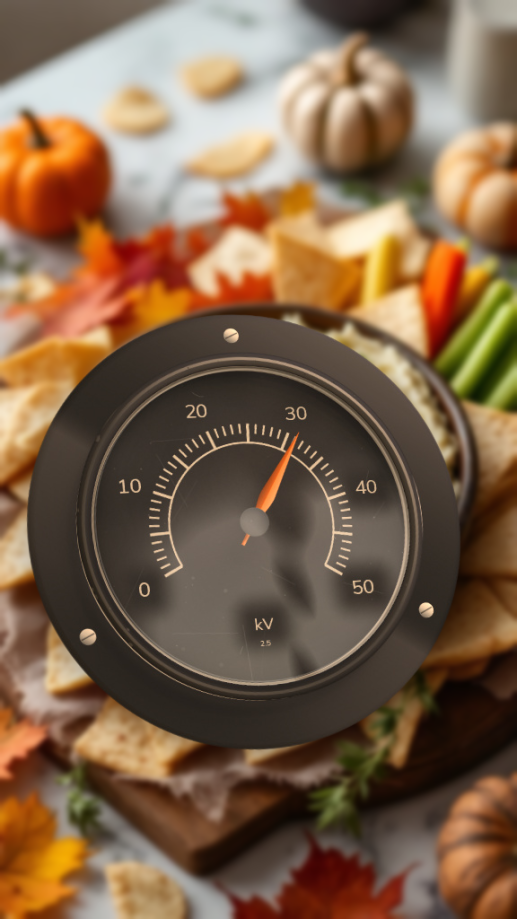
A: 31 kV
